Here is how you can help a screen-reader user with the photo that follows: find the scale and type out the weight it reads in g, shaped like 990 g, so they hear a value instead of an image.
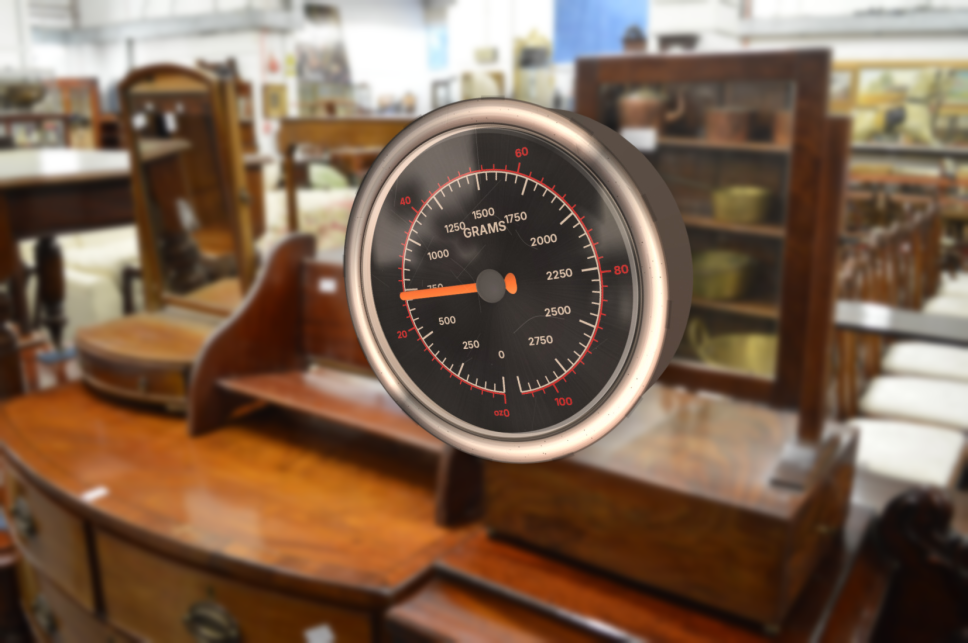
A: 725 g
